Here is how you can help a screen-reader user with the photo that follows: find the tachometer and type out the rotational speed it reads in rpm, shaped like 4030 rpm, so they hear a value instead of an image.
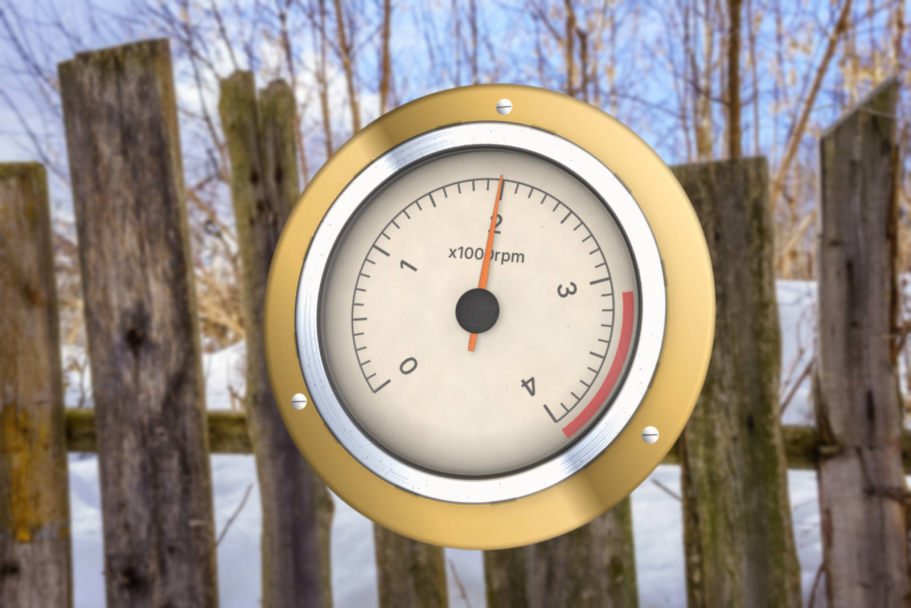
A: 2000 rpm
